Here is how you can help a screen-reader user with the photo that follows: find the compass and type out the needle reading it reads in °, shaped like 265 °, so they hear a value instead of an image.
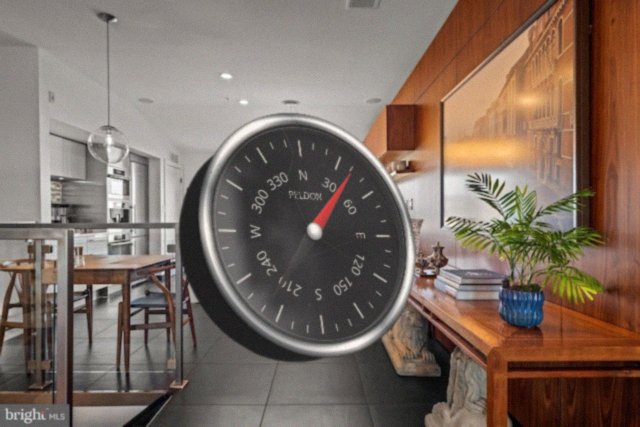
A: 40 °
